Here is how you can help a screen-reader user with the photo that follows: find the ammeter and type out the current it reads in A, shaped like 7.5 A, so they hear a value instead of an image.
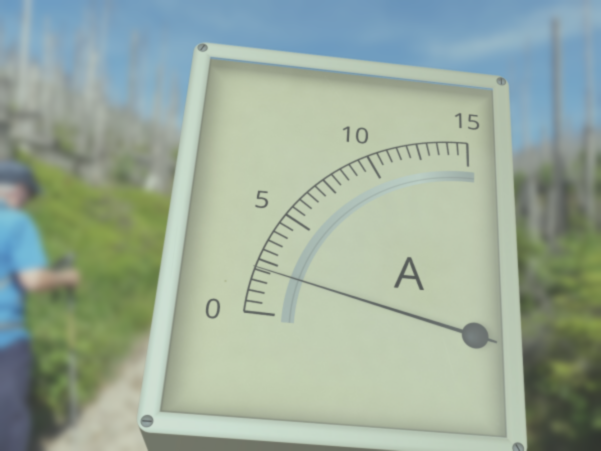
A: 2 A
